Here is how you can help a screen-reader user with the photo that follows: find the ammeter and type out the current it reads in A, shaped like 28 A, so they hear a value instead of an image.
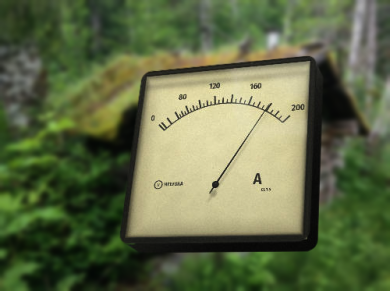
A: 180 A
